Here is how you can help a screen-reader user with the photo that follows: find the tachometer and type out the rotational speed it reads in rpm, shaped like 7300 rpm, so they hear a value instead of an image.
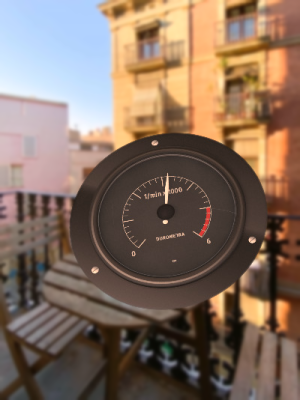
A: 3200 rpm
